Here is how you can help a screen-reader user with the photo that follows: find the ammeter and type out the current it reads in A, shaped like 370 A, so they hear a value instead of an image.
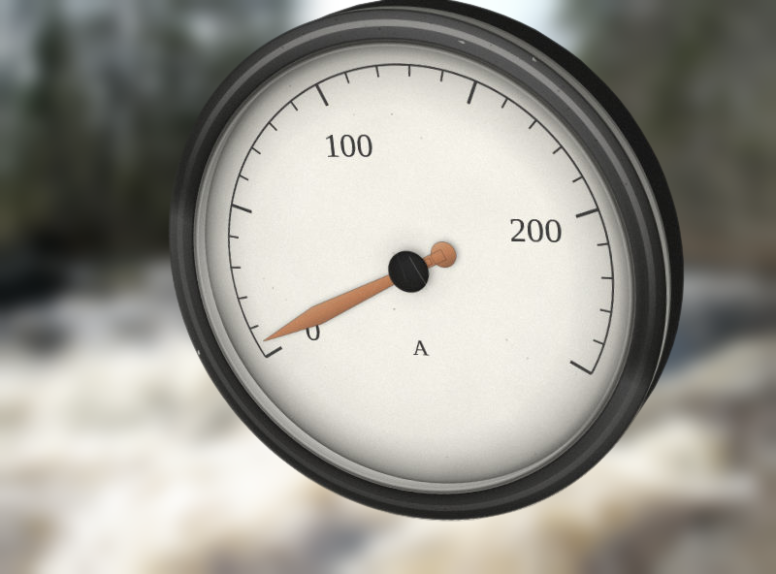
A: 5 A
